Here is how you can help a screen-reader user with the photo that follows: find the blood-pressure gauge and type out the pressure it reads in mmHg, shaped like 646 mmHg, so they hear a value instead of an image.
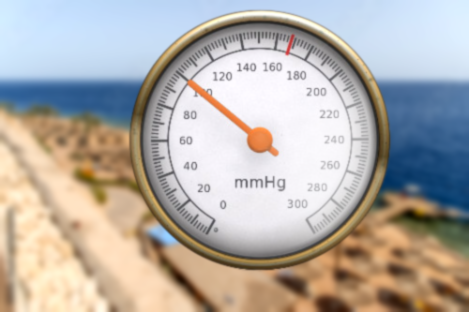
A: 100 mmHg
